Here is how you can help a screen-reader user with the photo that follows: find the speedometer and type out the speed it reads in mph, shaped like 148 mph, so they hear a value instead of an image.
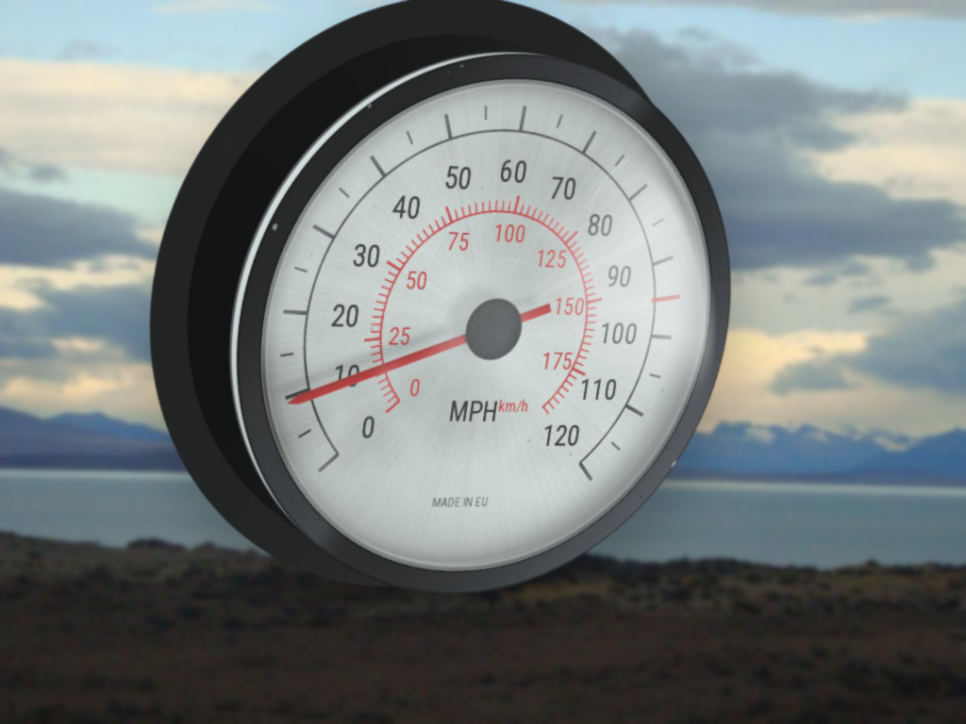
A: 10 mph
